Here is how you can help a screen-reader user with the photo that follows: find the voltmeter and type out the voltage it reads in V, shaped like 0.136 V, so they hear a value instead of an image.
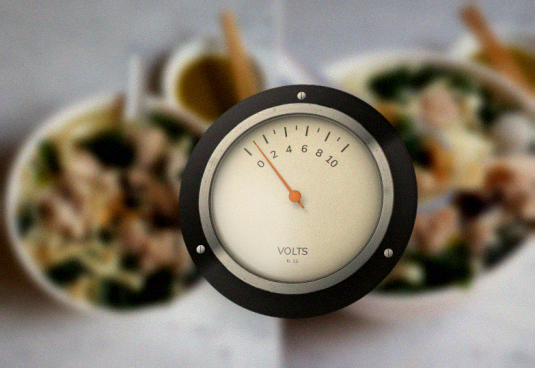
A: 1 V
